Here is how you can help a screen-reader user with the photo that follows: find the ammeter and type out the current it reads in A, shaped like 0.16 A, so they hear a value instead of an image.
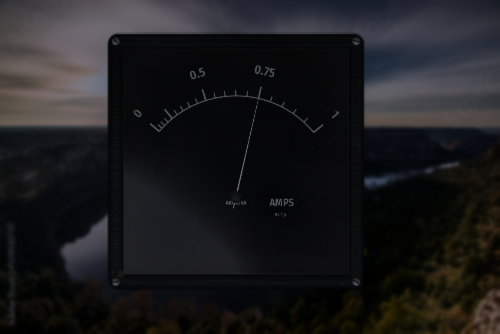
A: 0.75 A
